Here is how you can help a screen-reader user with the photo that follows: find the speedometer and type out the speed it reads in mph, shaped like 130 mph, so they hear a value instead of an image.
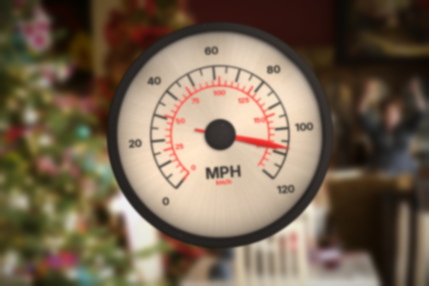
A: 107.5 mph
